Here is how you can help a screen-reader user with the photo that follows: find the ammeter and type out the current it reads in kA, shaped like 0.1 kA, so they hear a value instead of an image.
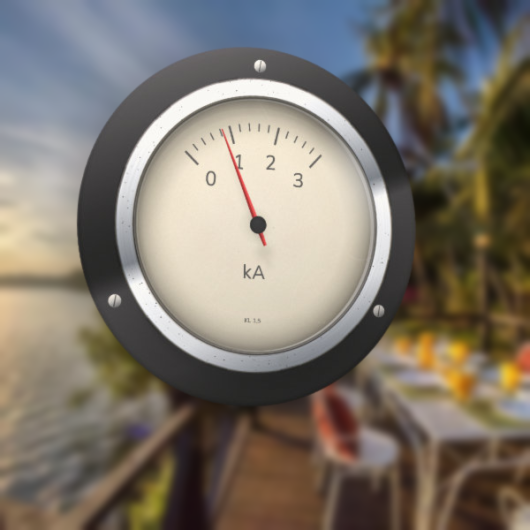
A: 0.8 kA
